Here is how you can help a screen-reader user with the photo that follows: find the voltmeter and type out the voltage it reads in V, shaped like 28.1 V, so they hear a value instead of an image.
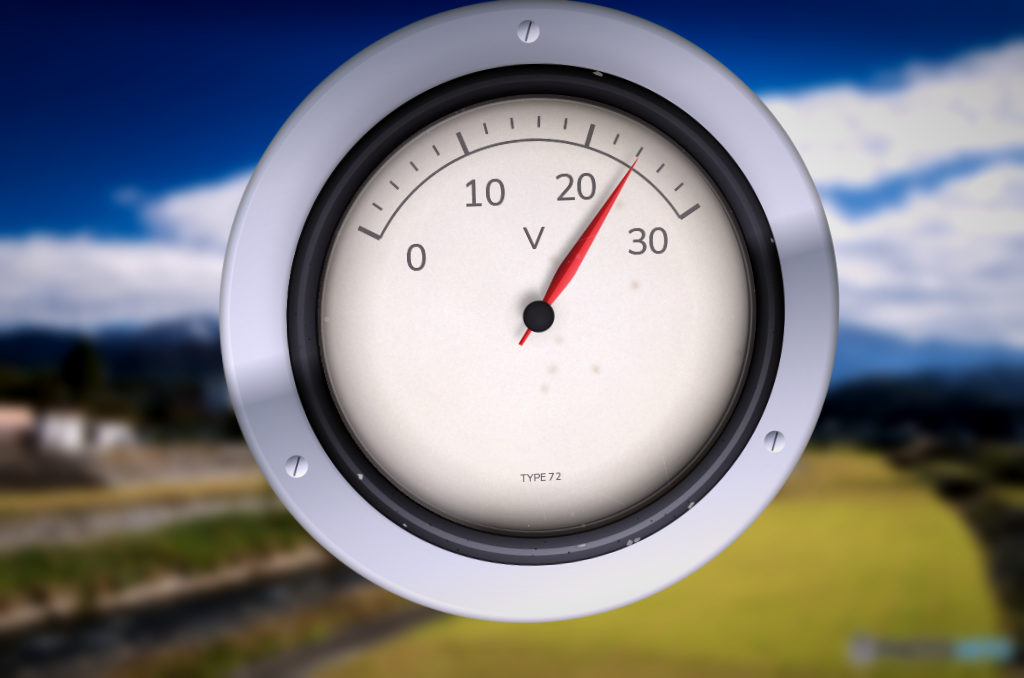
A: 24 V
